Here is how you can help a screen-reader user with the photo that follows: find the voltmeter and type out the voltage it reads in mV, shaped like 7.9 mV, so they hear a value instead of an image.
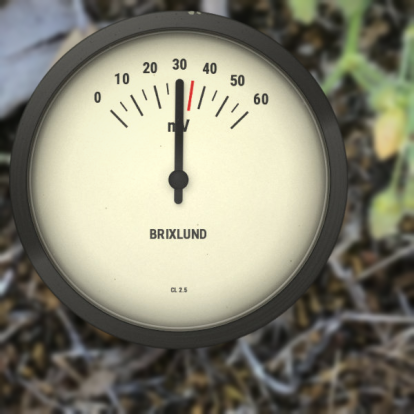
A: 30 mV
